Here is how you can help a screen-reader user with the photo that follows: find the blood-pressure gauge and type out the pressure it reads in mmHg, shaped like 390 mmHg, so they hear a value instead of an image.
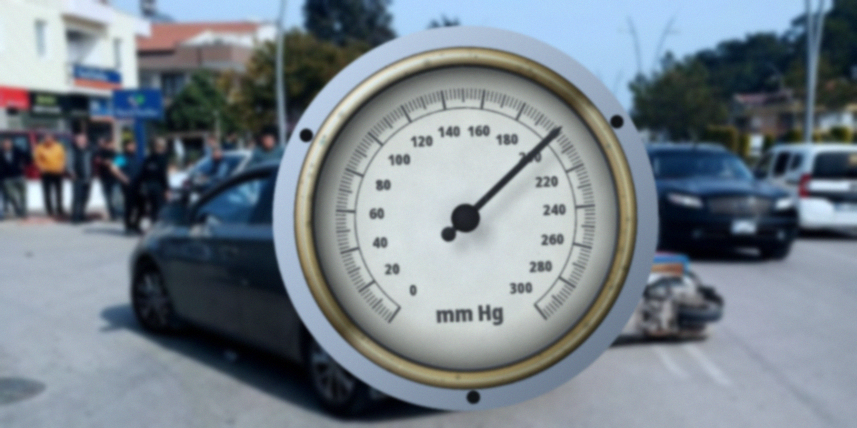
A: 200 mmHg
